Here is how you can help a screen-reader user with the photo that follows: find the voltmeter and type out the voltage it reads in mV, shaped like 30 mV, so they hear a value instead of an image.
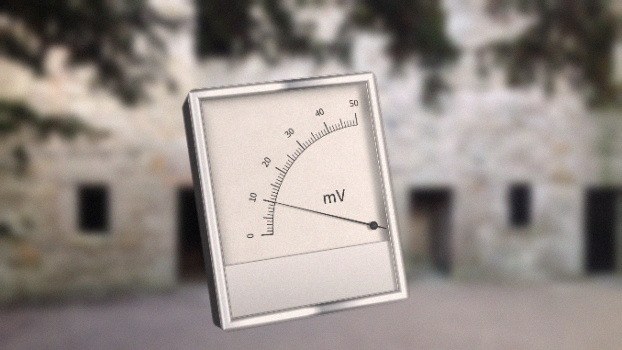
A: 10 mV
